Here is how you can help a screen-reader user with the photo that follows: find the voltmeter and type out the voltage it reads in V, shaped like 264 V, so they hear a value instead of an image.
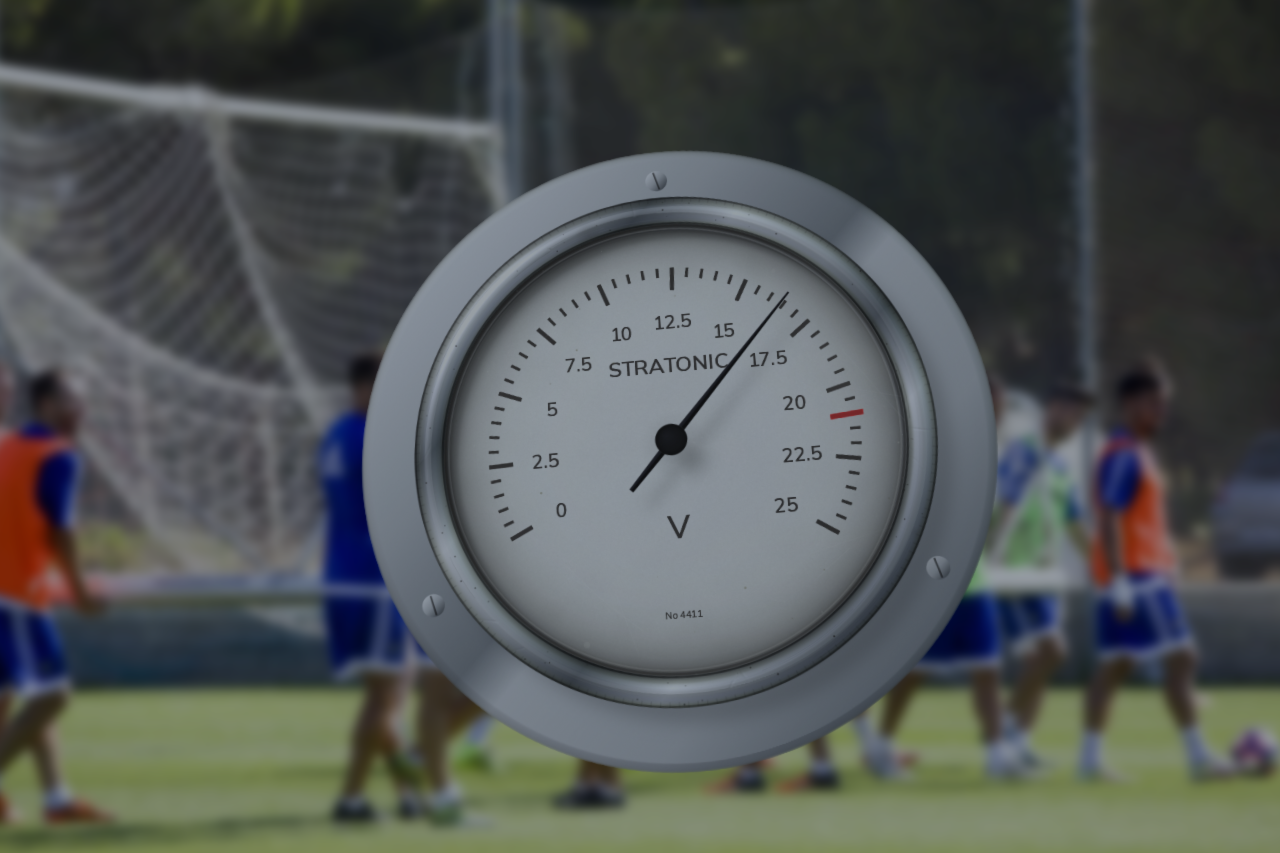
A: 16.5 V
